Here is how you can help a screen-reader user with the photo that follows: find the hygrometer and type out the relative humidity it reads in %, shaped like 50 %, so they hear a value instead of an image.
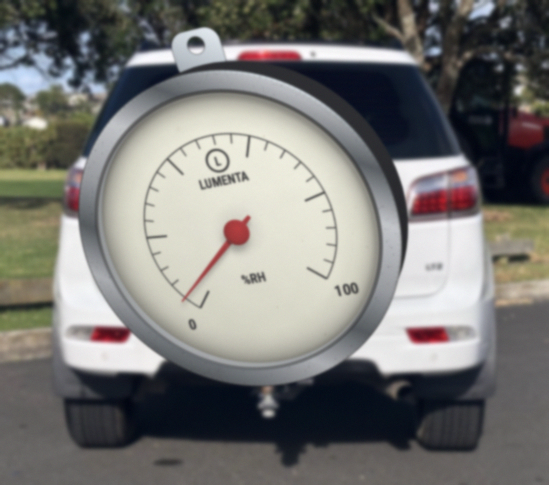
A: 4 %
